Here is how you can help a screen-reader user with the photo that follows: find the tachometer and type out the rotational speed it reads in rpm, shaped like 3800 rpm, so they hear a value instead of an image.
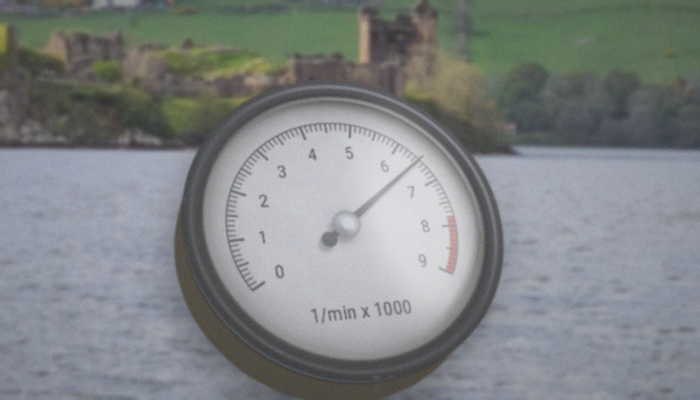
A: 6500 rpm
